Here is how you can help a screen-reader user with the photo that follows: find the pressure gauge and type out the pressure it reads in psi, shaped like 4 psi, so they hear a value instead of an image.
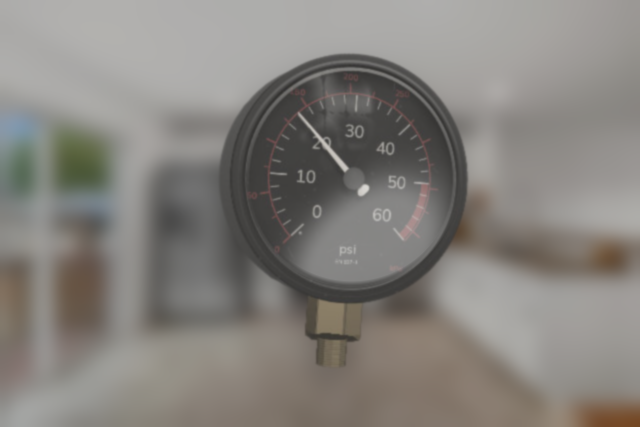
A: 20 psi
